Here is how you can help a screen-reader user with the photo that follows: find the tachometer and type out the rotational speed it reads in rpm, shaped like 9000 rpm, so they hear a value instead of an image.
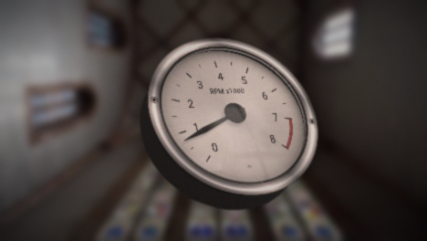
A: 750 rpm
